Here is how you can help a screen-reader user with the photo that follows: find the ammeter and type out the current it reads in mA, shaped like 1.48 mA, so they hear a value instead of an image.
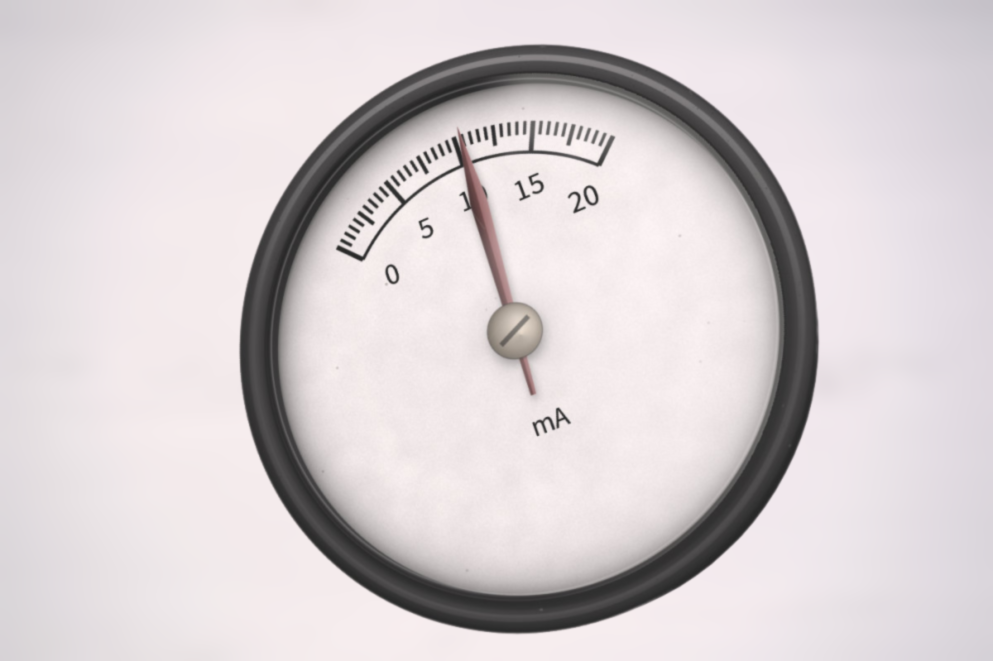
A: 10.5 mA
